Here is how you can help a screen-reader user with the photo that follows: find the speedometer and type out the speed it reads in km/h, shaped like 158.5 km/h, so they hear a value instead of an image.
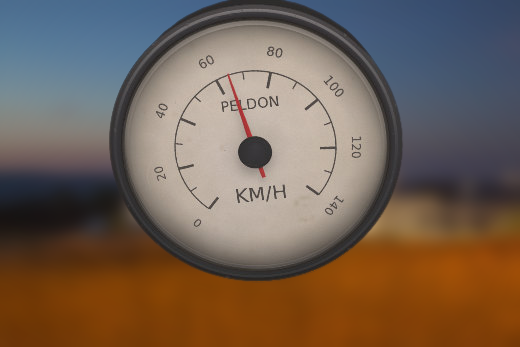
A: 65 km/h
